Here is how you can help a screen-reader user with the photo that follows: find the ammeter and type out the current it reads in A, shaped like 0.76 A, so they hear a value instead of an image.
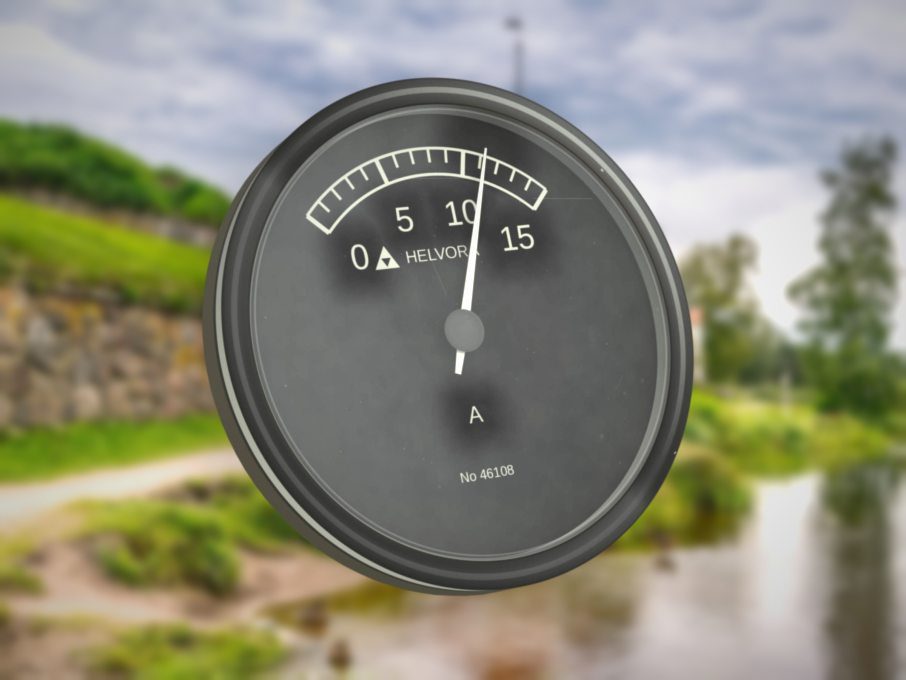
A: 11 A
